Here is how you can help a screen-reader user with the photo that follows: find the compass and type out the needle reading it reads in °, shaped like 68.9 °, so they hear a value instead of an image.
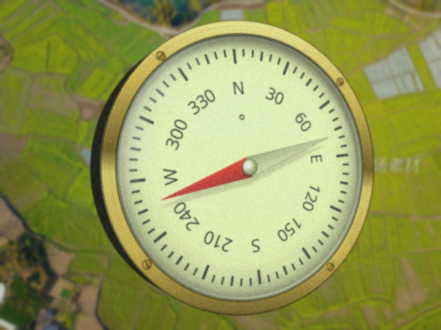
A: 257.5 °
